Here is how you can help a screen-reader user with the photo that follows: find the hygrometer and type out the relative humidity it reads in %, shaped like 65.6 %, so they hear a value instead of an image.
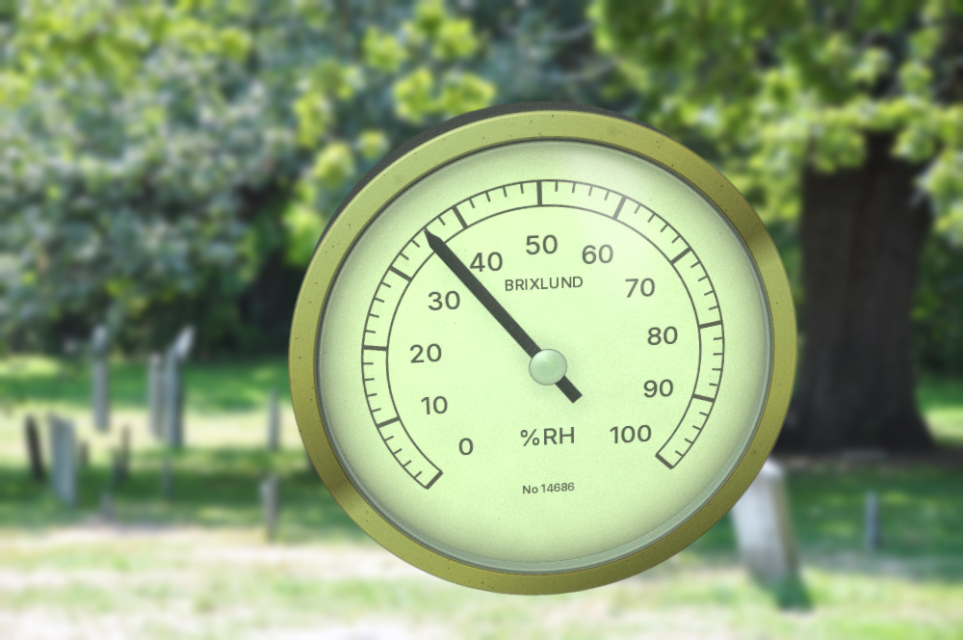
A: 36 %
